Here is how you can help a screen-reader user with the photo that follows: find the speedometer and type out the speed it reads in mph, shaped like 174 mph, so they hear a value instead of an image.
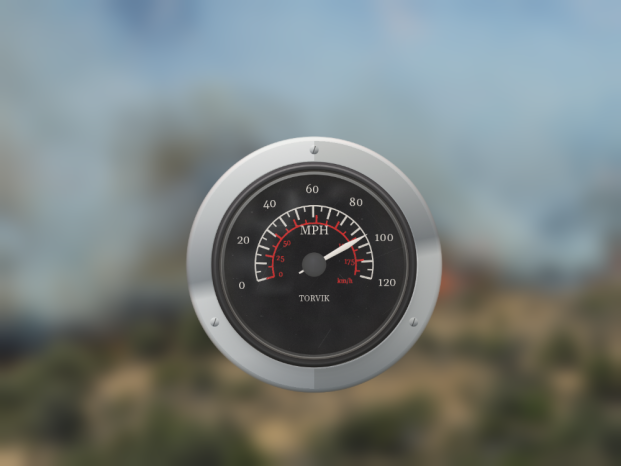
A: 95 mph
